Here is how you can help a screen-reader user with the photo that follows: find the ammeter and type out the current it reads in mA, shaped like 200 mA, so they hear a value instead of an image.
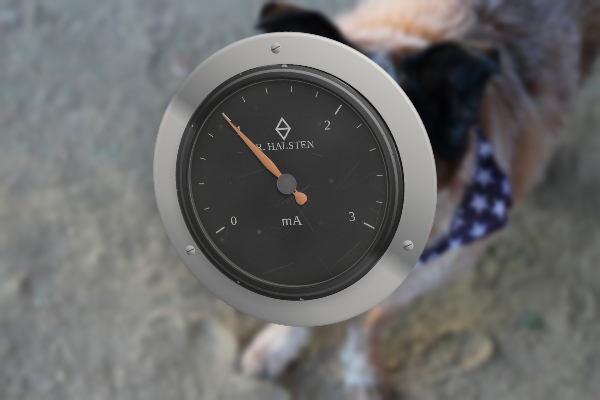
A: 1 mA
